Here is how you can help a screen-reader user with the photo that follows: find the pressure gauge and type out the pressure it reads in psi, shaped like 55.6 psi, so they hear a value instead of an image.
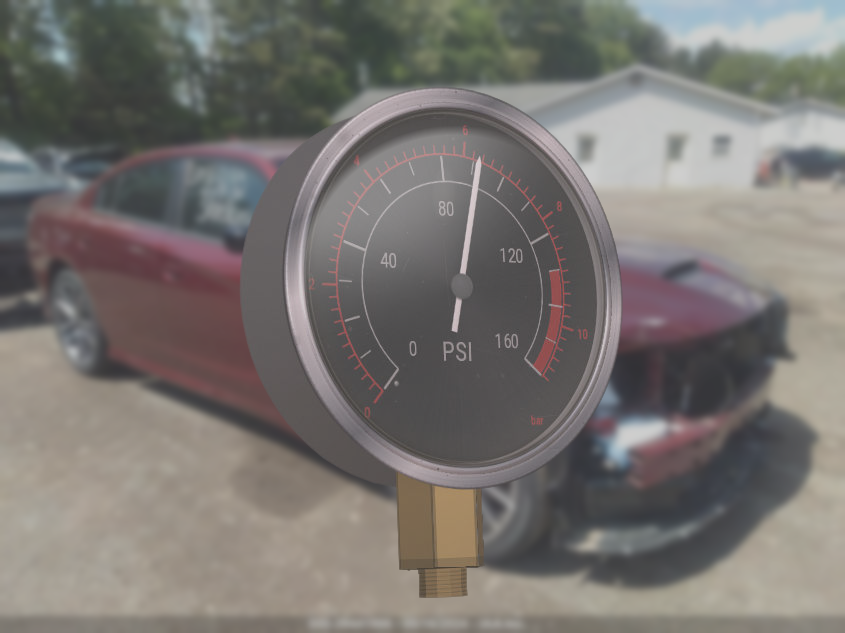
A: 90 psi
